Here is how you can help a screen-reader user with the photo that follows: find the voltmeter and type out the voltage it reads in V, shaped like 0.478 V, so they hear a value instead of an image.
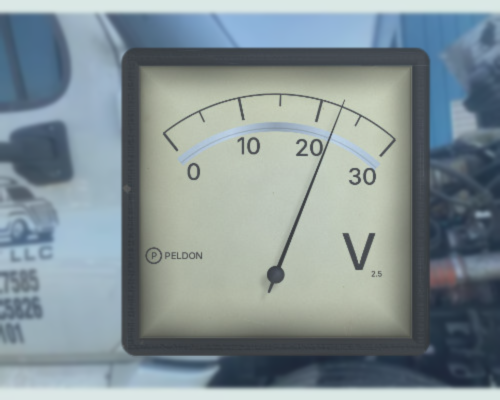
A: 22.5 V
